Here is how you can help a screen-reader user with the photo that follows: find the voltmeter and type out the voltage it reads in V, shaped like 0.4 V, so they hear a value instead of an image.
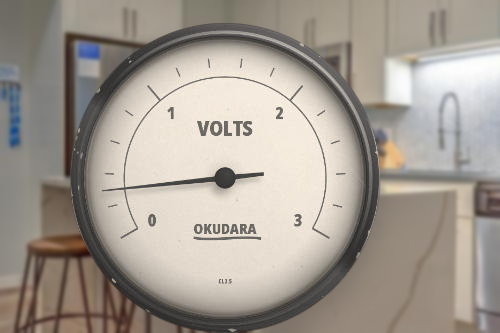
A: 0.3 V
